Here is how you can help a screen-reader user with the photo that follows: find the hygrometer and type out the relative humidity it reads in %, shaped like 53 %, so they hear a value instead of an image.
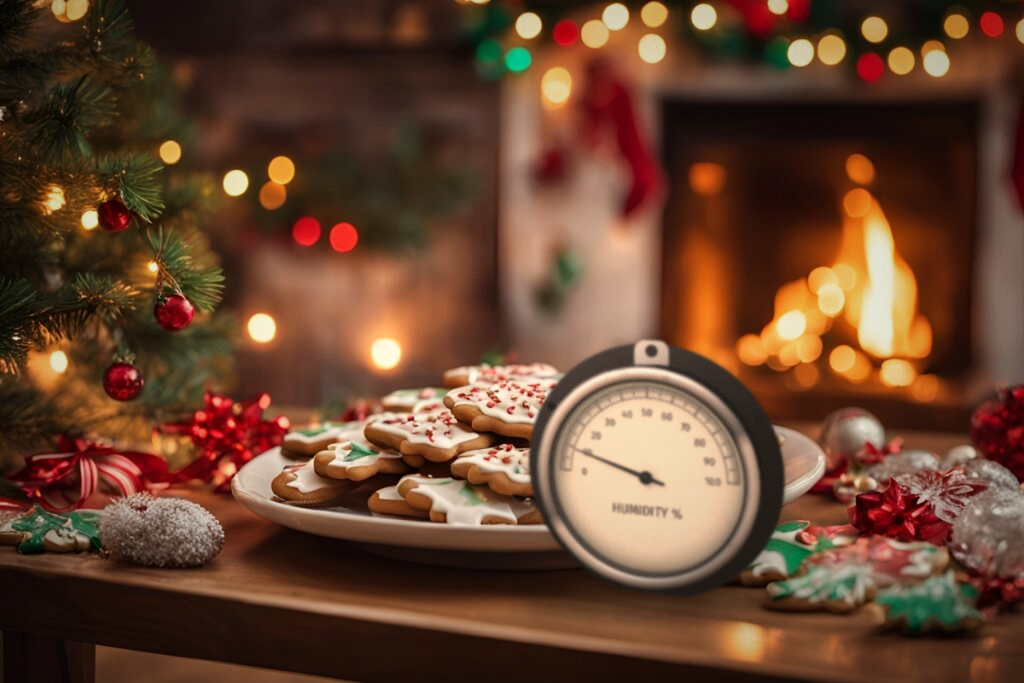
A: 10 %
